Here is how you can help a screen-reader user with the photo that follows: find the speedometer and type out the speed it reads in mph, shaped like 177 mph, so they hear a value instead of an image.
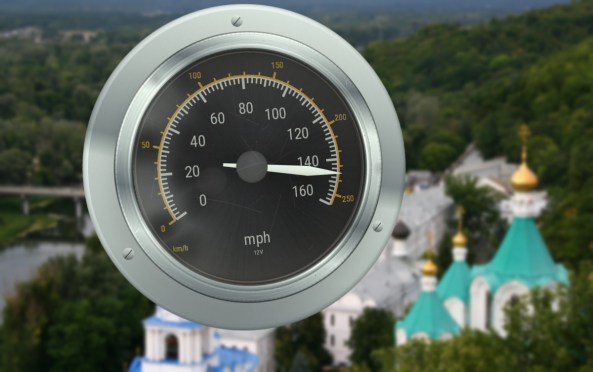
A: 146 mph
